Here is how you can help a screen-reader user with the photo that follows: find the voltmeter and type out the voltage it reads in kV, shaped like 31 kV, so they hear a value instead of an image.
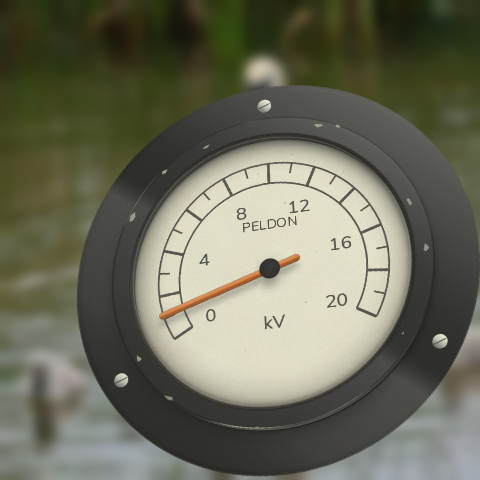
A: 1 kV
